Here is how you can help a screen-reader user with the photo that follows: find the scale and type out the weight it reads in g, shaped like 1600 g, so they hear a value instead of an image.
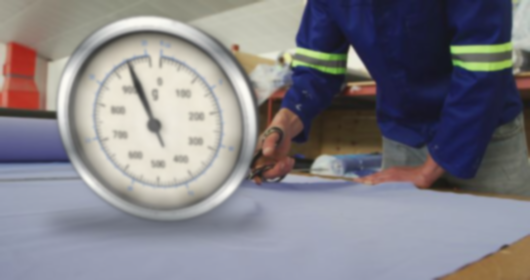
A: 950 g
